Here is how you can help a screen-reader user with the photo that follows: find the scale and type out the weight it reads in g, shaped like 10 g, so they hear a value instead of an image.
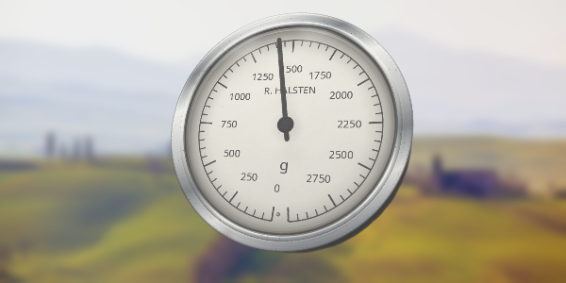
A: 1425 g
